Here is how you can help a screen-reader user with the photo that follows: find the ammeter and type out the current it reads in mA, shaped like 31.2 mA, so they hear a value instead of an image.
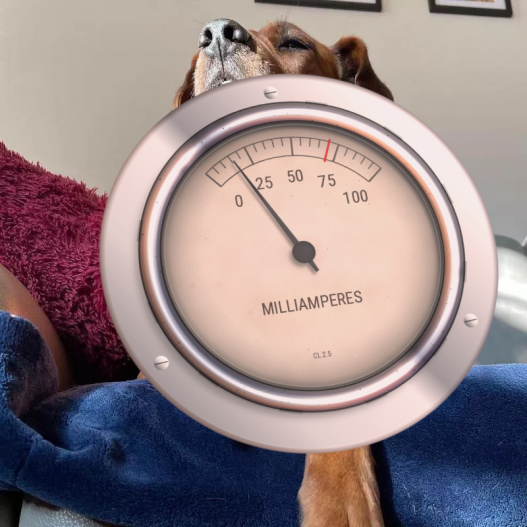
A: 15 mA
